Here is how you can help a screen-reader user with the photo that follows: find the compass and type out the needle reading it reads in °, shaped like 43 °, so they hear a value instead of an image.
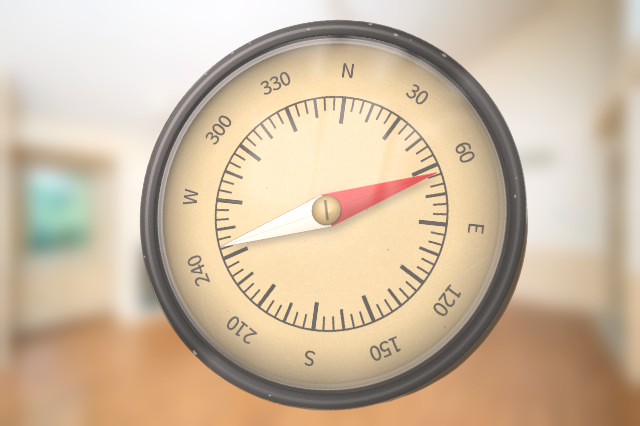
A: 65 °
